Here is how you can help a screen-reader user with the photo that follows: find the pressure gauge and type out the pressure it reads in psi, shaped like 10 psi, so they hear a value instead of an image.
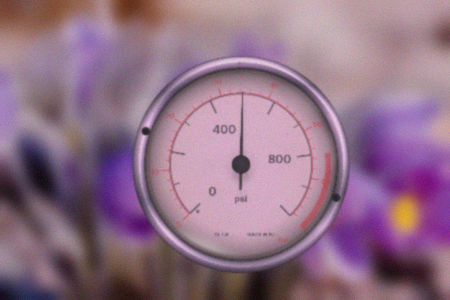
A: 500 psi
